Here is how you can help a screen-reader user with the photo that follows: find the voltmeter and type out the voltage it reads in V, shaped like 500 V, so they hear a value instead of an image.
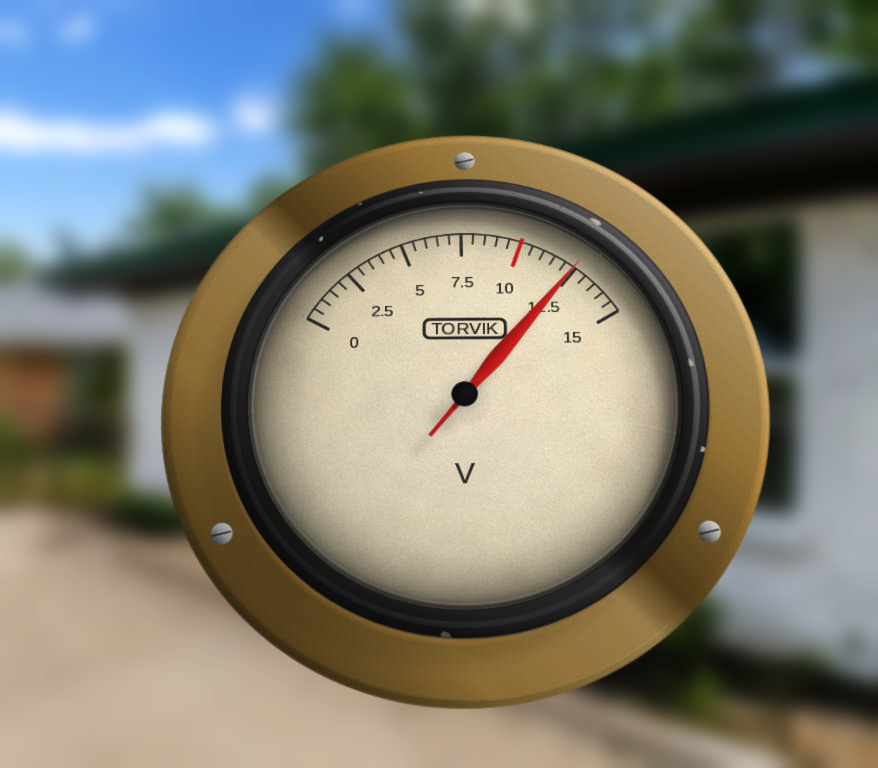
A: 12.5 V
